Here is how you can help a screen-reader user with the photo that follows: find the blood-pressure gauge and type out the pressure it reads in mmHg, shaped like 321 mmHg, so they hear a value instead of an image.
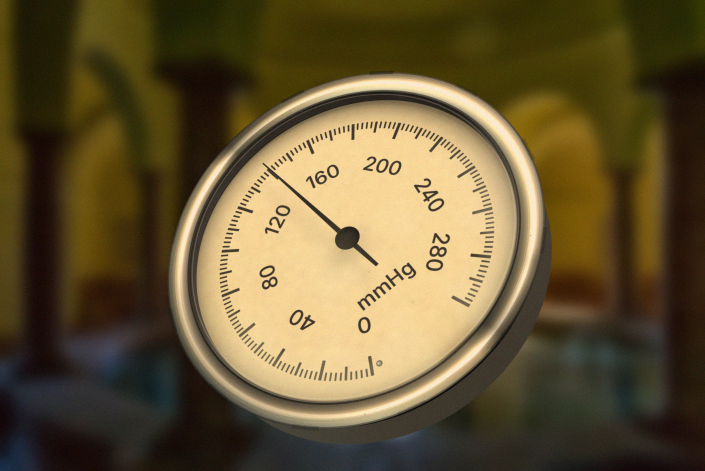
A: 140 mmHg
